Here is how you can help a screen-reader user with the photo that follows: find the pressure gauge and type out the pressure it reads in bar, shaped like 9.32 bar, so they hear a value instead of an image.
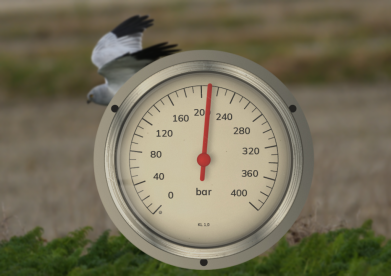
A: 210 bar
